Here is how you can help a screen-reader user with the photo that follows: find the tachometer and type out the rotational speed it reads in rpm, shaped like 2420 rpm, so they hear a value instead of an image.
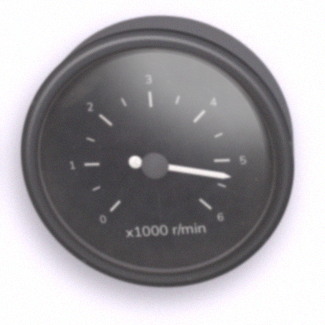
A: 5250 rpm
